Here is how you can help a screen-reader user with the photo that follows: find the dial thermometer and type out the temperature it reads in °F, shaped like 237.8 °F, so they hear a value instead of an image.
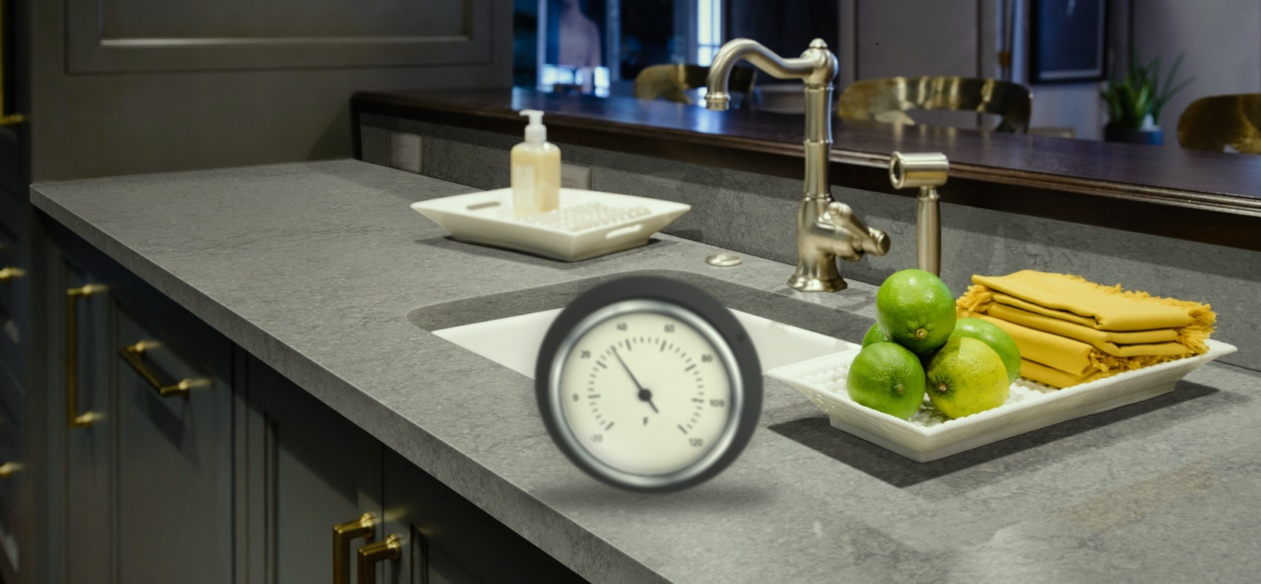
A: 32 °F
